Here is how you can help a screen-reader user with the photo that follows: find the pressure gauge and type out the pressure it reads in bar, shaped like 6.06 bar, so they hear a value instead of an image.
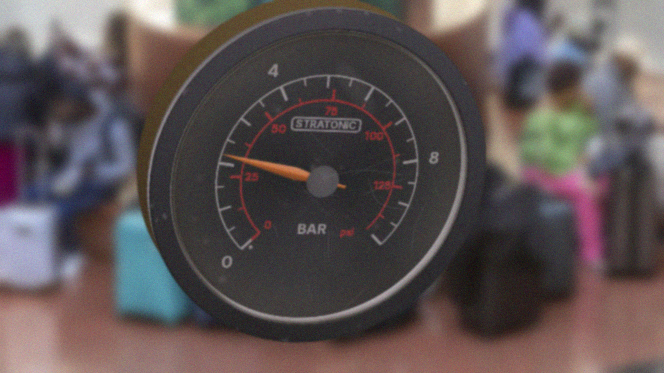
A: 2.25 bar
